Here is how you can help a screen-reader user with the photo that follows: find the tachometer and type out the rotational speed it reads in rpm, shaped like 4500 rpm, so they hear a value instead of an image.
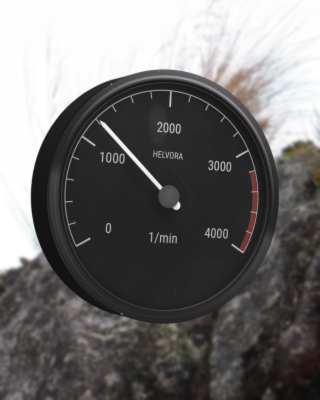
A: 1200 rpm
